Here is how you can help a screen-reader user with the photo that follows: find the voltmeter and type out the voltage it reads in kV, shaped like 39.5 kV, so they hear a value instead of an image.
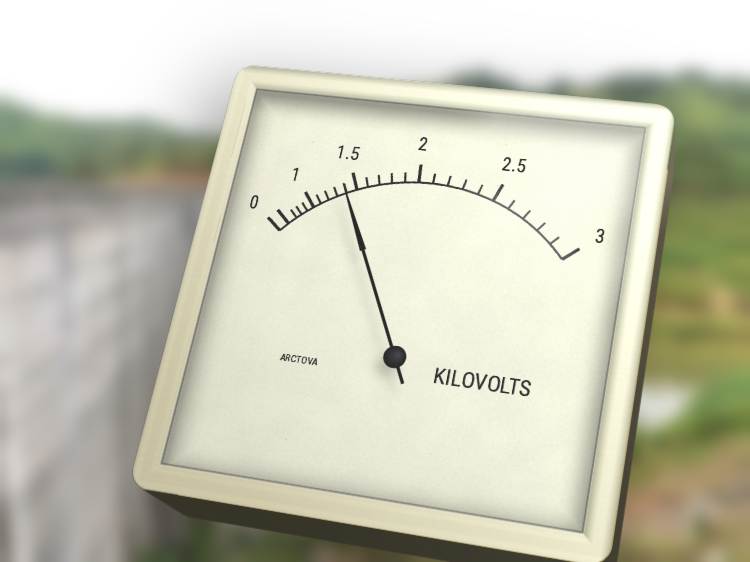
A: 1.4 kV
